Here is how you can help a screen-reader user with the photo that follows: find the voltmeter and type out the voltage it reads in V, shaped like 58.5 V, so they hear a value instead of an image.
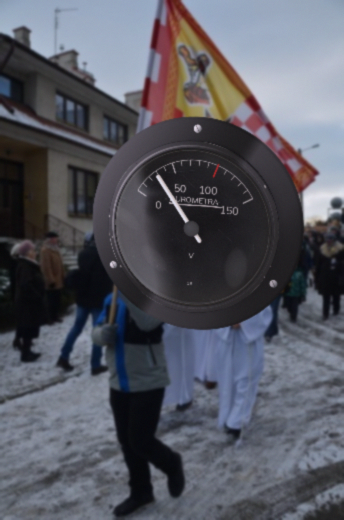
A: 30 V
